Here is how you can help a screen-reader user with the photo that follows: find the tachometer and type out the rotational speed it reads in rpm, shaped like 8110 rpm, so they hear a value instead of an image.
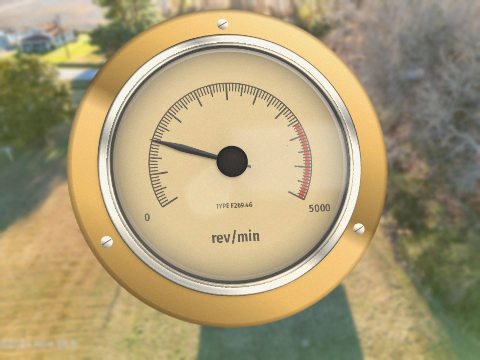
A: 1000 rpm
